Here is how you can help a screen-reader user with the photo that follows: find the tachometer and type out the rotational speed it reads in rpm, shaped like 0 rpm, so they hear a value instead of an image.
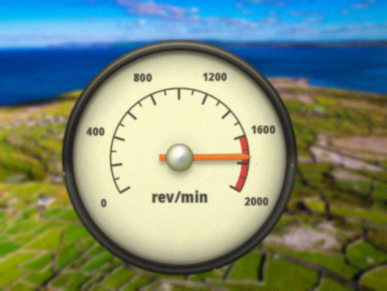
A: 1750 rpm
